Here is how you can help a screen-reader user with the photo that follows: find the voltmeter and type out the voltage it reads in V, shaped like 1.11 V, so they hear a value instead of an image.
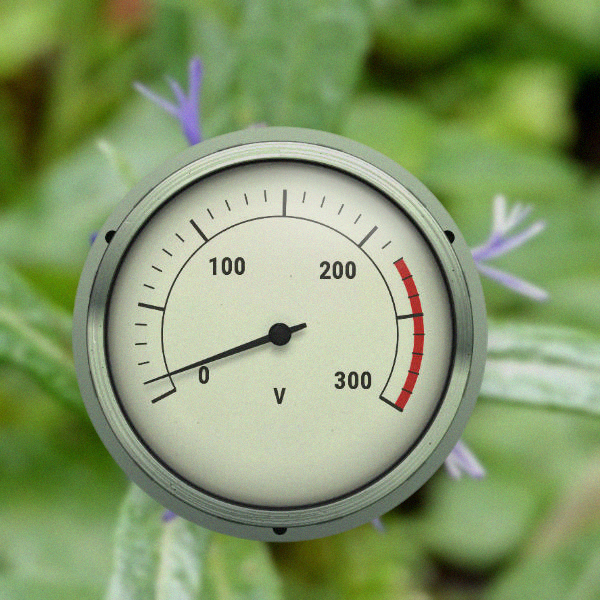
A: 10 V
